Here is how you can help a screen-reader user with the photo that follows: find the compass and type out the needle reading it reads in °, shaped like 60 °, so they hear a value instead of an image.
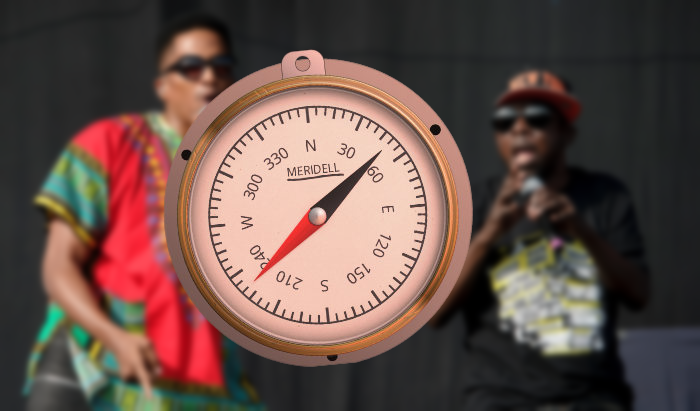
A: 230 °
